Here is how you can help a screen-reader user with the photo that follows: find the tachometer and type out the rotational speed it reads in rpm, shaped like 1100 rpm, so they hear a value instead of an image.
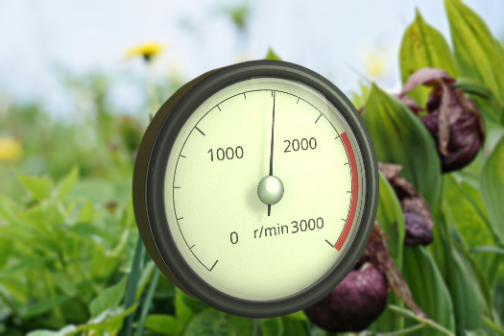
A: 1600 rpm
